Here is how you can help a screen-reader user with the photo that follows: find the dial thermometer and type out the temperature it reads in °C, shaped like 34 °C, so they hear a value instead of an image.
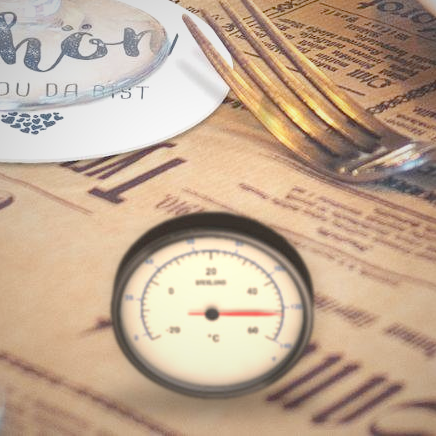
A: 50 °C
